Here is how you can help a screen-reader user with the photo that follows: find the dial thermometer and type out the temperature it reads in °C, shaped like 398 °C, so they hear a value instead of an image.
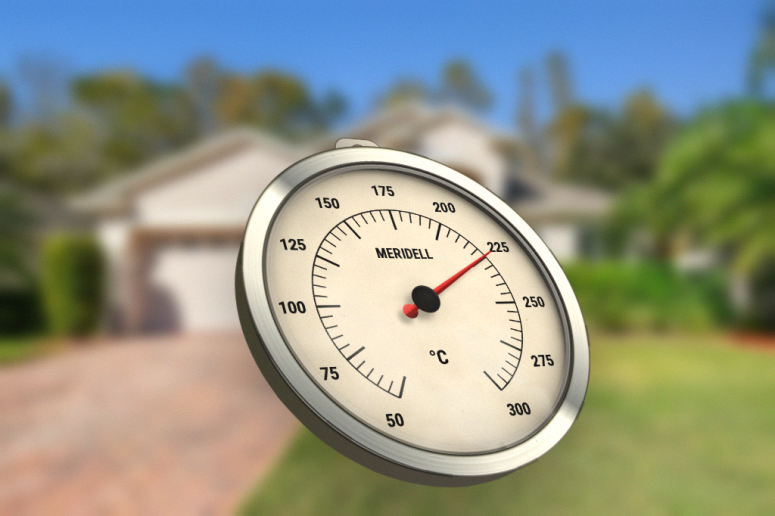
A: 225 °C
